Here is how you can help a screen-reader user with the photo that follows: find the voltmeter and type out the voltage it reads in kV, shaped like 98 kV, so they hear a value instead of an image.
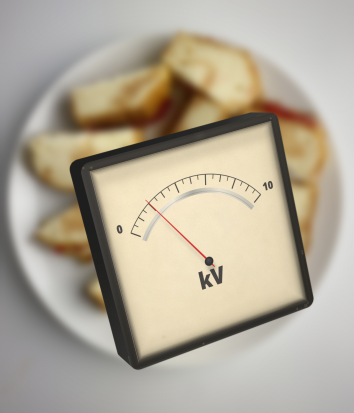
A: 2 kV
